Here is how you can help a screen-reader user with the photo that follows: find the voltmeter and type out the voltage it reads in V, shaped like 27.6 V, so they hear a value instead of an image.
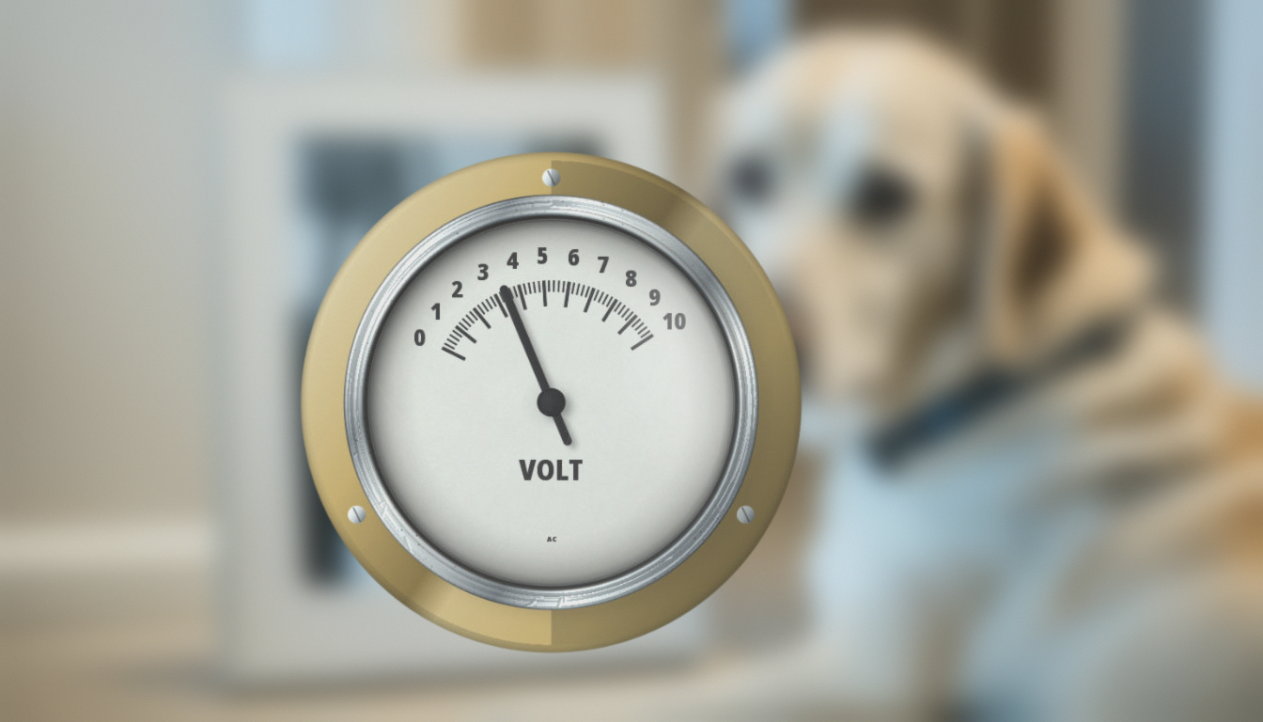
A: 3.4 V
